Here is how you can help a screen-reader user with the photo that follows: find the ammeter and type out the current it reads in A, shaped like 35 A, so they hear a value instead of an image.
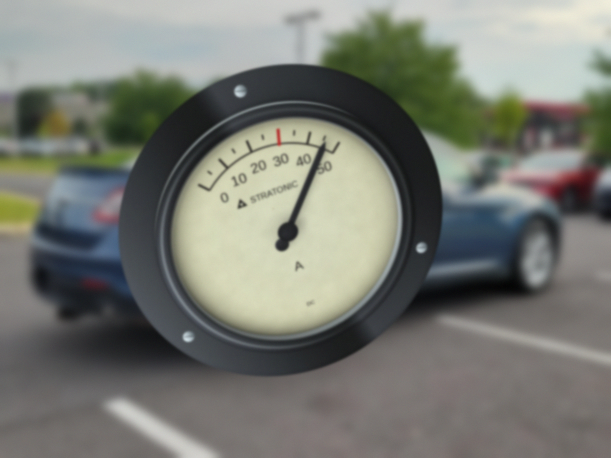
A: 45 A
